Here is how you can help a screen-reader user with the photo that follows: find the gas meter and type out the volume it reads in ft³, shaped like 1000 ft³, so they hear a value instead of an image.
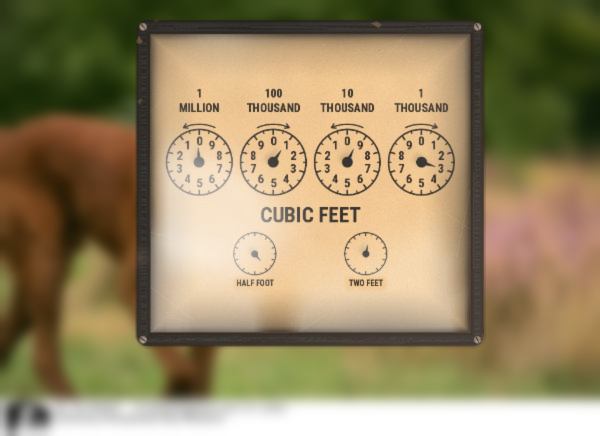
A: 9300 ft³
